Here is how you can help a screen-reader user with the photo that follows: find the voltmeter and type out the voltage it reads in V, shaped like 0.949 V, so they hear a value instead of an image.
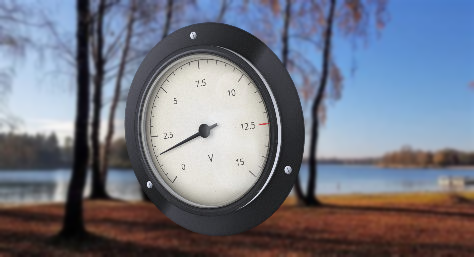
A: 1.5 V
